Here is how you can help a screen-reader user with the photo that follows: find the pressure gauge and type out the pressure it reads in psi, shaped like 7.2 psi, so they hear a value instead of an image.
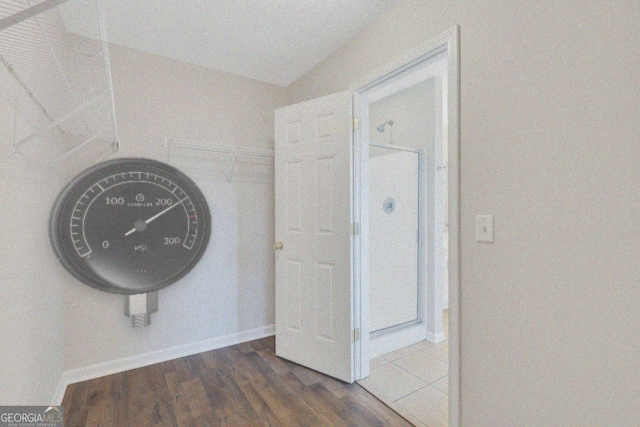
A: 220 psi
